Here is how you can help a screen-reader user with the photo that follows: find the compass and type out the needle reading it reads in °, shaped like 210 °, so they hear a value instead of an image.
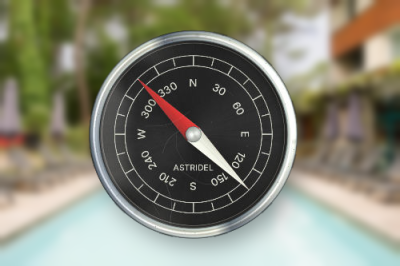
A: 315 °
